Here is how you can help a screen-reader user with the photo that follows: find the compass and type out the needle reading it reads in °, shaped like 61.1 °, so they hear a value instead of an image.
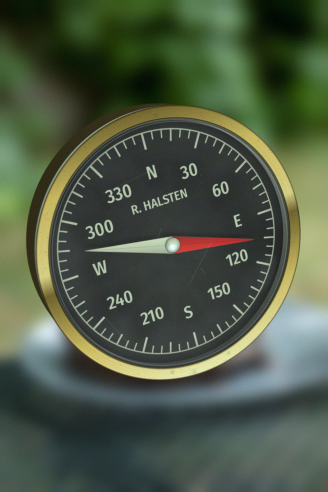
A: 105 °
